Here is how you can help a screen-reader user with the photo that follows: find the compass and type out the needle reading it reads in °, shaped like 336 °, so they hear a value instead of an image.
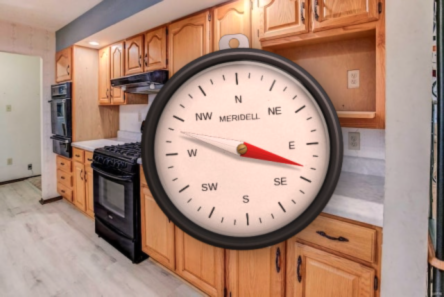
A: 110 °
